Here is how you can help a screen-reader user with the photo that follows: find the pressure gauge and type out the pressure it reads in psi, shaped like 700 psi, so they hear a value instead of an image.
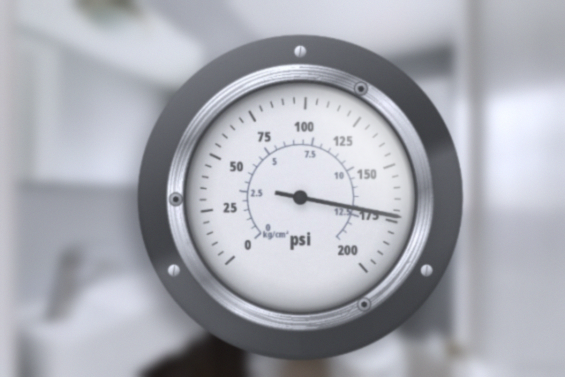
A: 172.5 psi
